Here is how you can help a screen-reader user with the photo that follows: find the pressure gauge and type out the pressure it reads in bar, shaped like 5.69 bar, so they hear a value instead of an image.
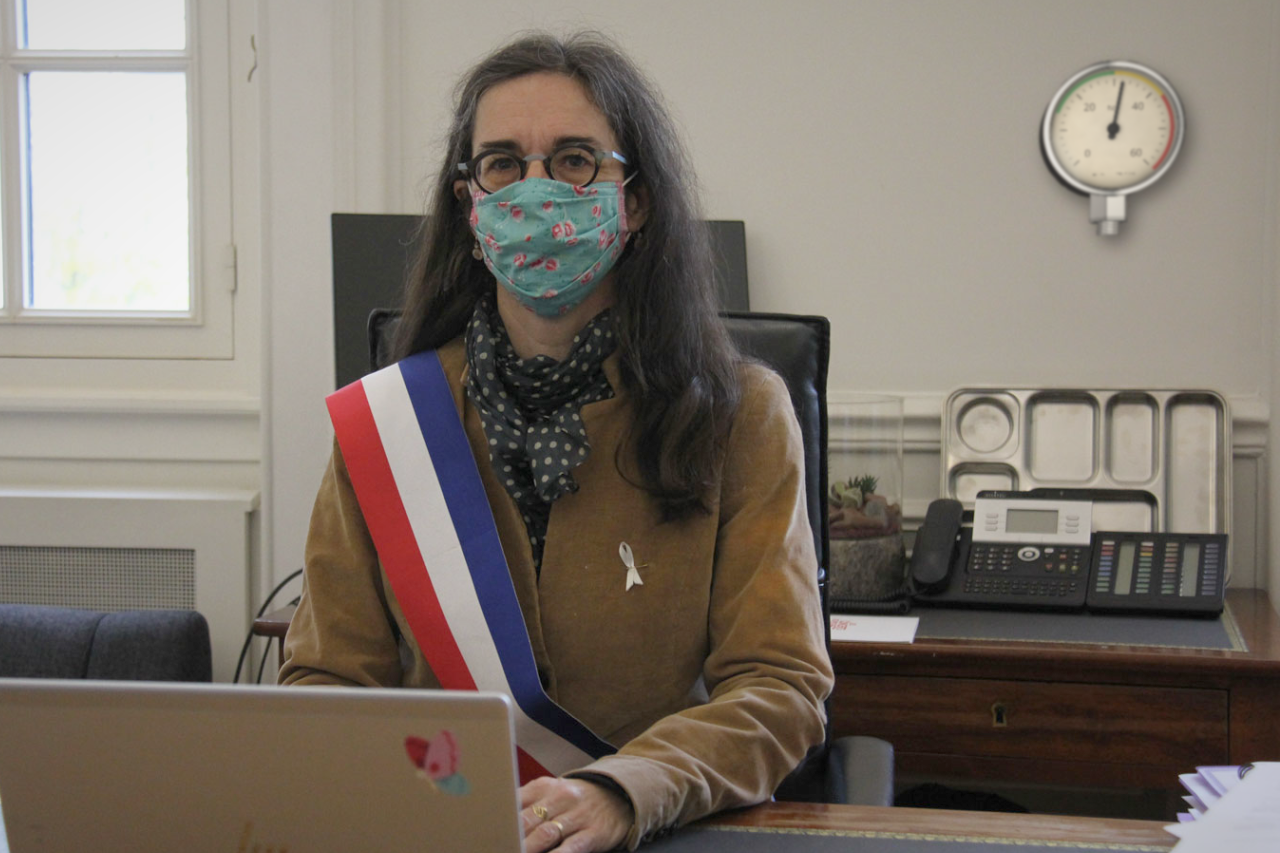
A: 32 bar
